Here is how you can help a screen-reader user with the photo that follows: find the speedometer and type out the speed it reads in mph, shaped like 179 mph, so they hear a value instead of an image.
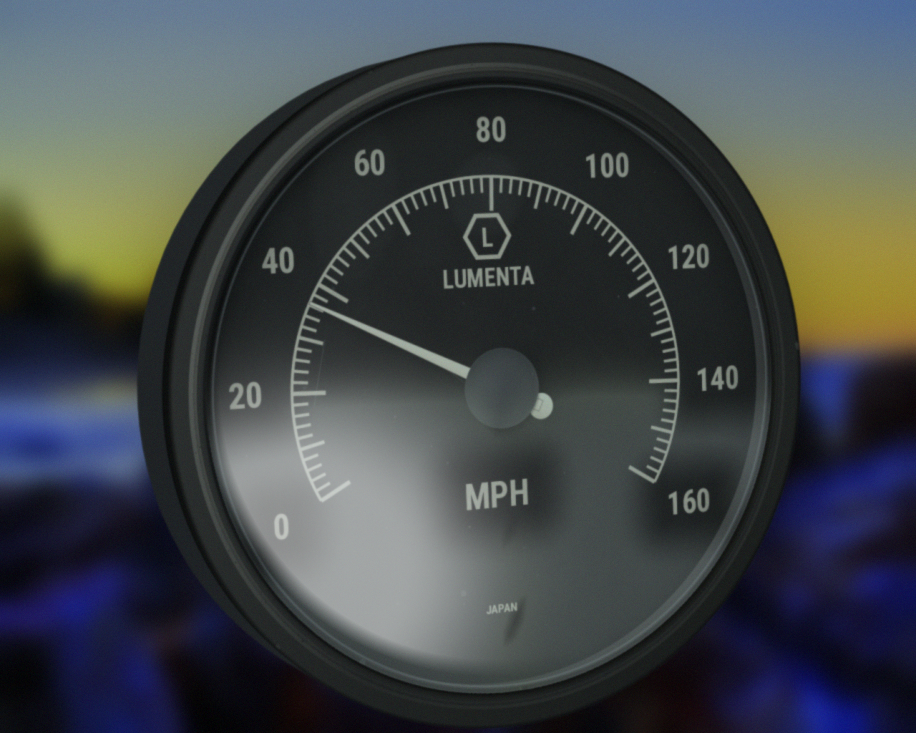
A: 36 mph
